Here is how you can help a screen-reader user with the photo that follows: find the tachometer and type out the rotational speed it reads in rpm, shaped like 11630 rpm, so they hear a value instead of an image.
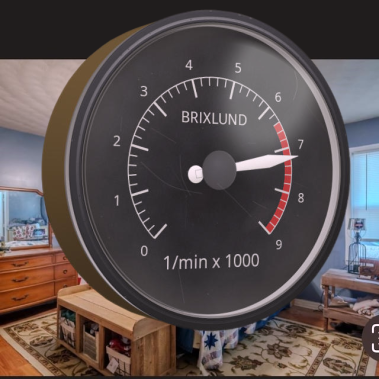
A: 7200 rpm
